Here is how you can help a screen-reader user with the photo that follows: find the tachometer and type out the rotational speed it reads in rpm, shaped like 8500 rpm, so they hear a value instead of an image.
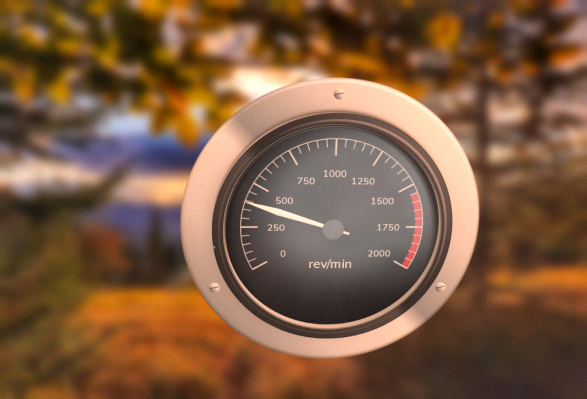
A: 400 rpm
